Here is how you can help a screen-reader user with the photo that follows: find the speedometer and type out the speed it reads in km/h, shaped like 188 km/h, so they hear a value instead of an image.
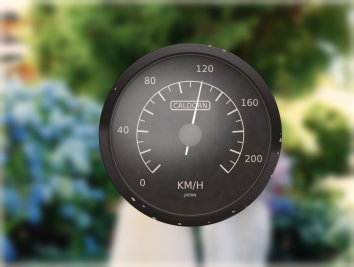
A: 120 km/h
